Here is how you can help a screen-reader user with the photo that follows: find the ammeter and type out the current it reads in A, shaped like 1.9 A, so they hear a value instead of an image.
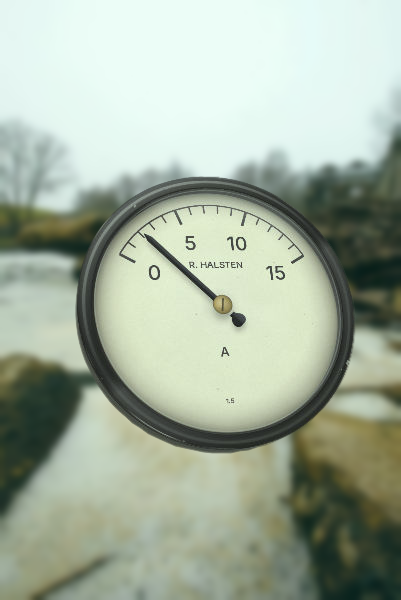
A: 2 A
